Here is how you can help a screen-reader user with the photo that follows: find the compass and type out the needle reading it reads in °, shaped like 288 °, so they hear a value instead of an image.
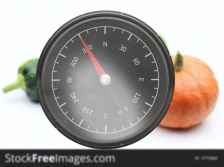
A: 330 °
